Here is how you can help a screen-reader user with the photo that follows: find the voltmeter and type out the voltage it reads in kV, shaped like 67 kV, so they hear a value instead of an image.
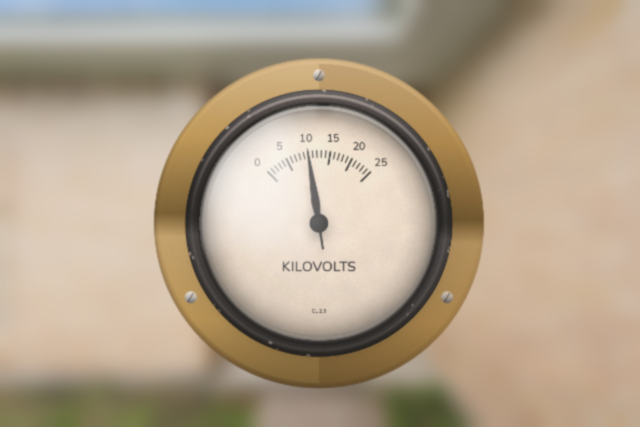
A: 10 kV
